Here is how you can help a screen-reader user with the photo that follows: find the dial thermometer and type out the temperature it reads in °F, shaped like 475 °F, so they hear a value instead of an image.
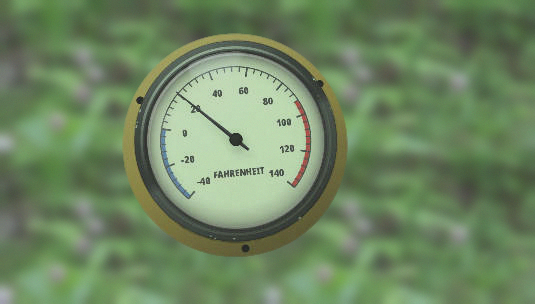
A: 20 °F
